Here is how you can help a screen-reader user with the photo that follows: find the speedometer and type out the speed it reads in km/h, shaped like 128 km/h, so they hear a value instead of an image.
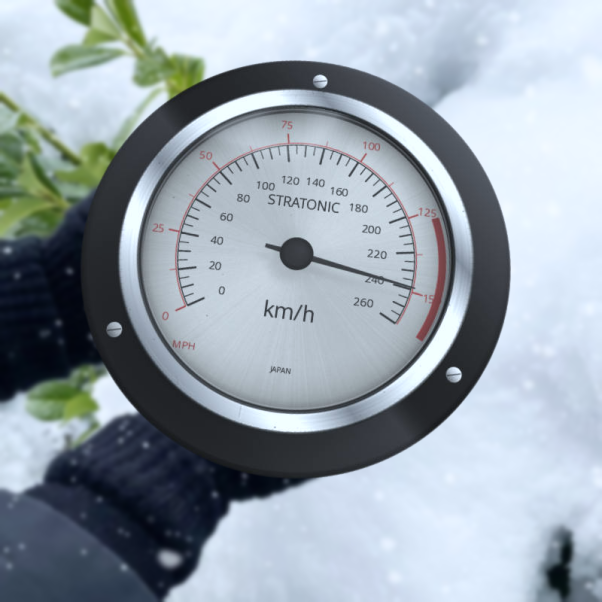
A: 240 km/h
